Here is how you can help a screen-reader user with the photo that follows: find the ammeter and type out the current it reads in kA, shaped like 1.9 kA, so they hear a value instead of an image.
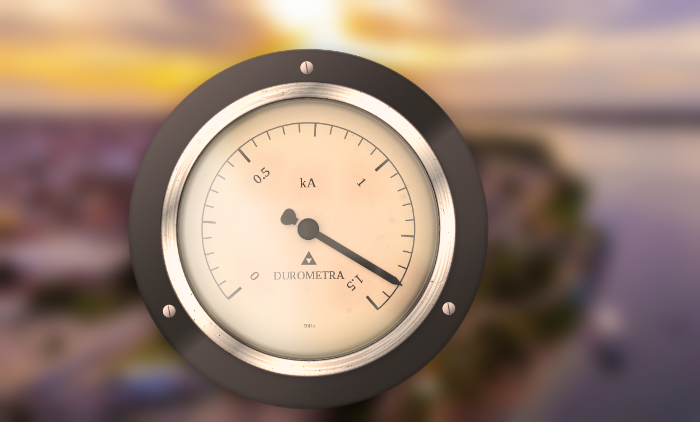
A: 1.4 kA
